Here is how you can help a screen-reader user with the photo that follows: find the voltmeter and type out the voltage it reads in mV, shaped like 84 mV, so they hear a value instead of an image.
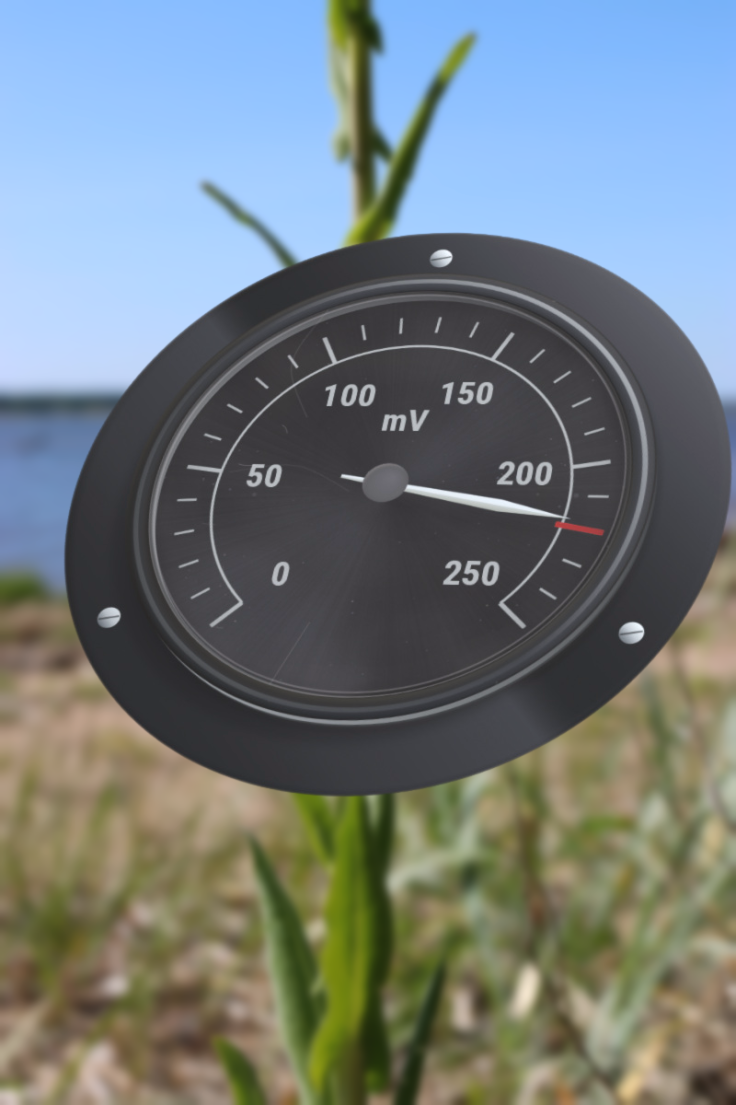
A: 220 mV
